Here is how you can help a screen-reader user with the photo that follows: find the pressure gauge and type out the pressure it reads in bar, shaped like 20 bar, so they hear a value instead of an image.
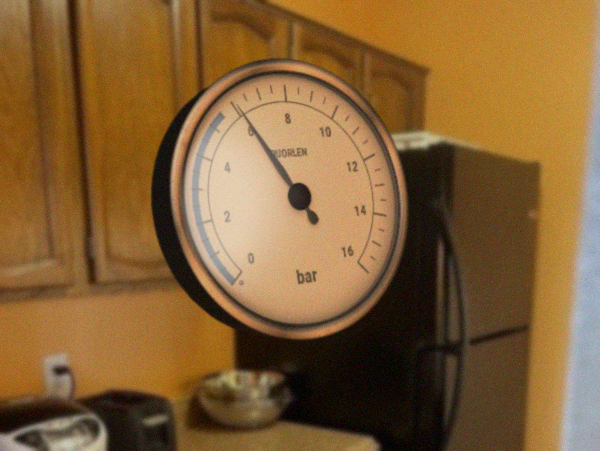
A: 6 bar
